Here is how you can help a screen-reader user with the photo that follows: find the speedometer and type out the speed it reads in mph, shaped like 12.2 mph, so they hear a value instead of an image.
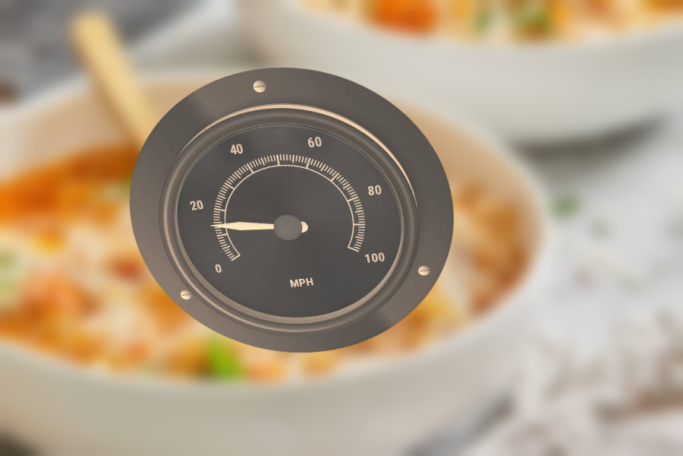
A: 15 mph
